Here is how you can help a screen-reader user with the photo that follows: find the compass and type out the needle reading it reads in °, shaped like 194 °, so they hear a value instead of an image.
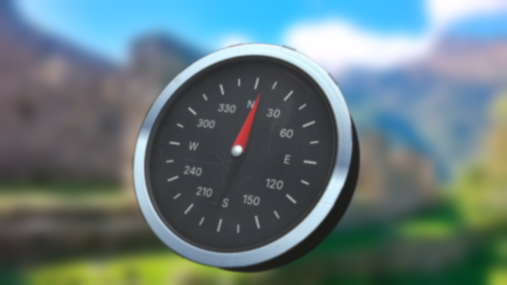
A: 7.5 °
